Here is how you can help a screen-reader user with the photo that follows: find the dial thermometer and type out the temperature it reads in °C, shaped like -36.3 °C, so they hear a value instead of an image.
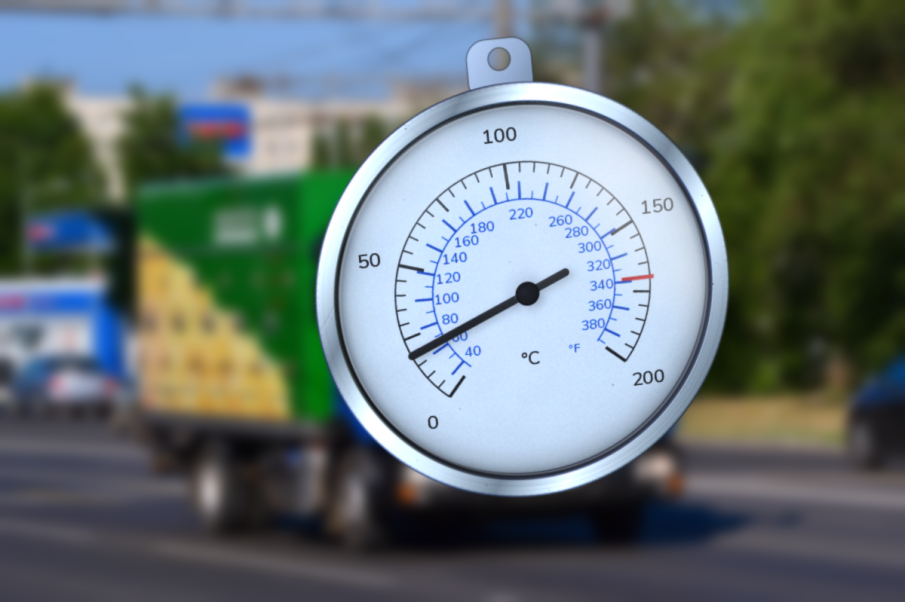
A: 20 °C
